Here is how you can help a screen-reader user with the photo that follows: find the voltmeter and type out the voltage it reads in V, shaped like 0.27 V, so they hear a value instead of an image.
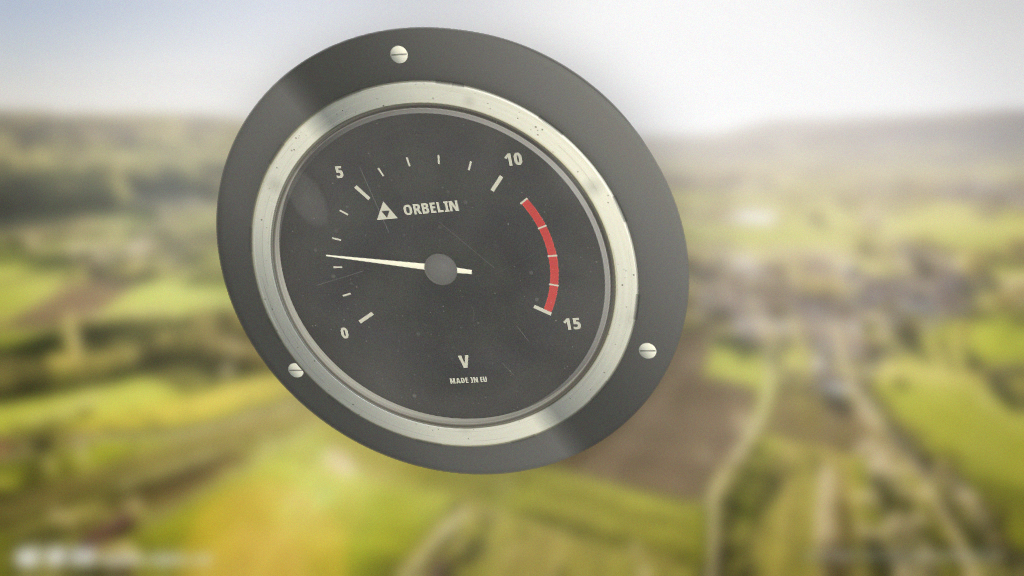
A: 2.5 V
